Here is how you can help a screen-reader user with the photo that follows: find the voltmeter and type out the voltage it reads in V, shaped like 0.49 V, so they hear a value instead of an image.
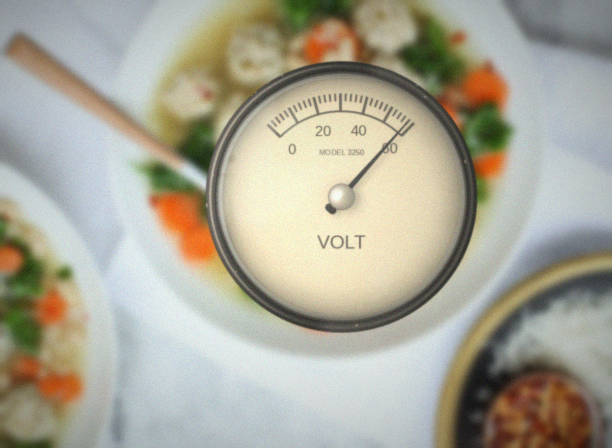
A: 58 V
